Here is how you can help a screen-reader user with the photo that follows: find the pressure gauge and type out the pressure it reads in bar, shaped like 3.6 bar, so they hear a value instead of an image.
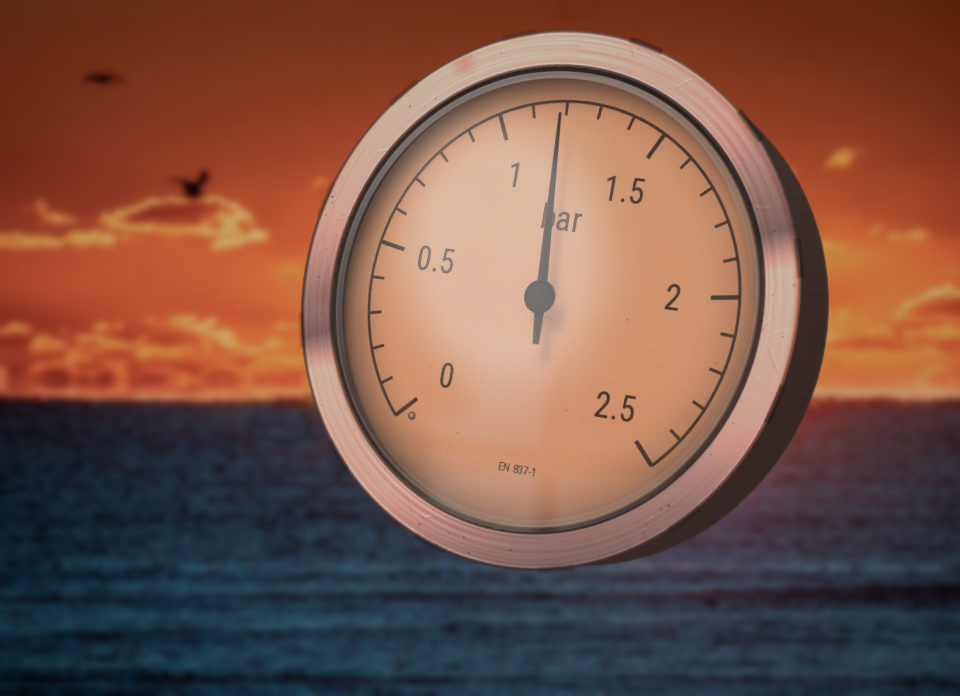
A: 1.2 bar
